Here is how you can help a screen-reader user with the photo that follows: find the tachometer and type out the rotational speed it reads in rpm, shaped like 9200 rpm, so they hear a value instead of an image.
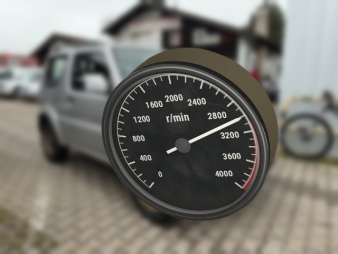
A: 3000 rpm
